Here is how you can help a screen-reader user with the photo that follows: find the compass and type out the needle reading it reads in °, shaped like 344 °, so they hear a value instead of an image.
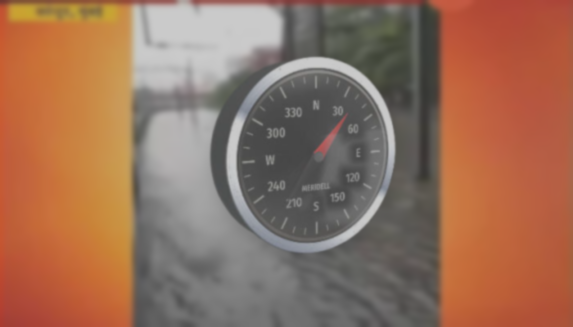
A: 40 °
